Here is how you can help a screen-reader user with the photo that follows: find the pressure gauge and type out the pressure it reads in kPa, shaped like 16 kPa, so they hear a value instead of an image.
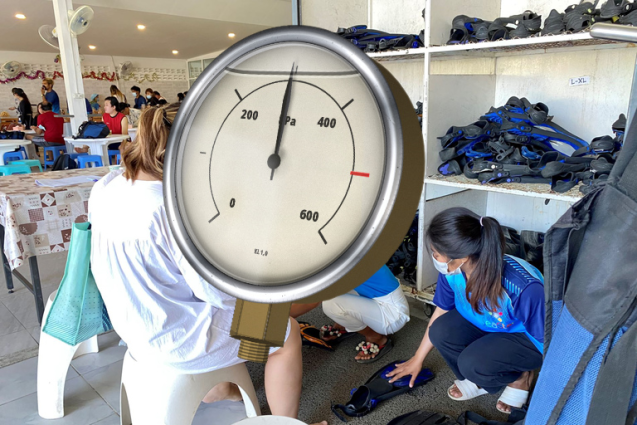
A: 300 kPa
